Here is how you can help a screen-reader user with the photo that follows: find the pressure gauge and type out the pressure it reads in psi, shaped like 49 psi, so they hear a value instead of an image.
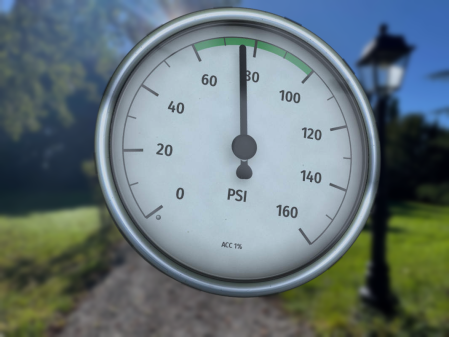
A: 75 psi
